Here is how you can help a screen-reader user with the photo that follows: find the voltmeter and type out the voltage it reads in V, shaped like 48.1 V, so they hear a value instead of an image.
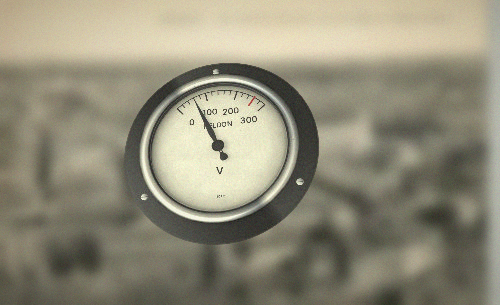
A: 60 V
